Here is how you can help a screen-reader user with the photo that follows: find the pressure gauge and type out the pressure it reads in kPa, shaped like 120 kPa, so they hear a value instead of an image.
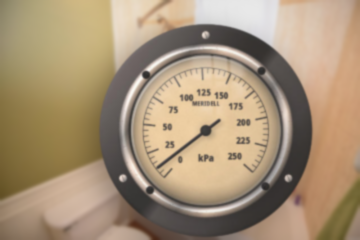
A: 10 kPa
